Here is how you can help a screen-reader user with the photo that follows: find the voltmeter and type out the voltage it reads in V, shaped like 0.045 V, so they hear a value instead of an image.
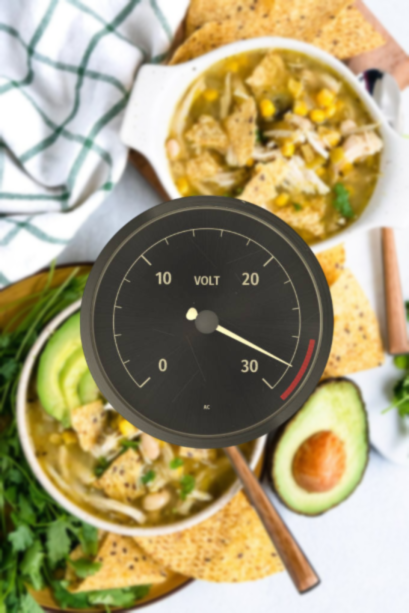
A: 28 V
